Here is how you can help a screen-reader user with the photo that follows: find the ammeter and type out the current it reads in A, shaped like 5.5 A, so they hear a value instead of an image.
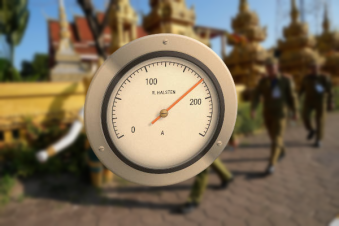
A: 175 A
